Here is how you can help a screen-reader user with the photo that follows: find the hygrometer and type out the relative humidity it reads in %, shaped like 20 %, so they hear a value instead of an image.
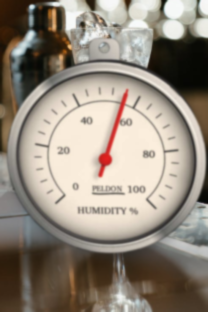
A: 56 %
